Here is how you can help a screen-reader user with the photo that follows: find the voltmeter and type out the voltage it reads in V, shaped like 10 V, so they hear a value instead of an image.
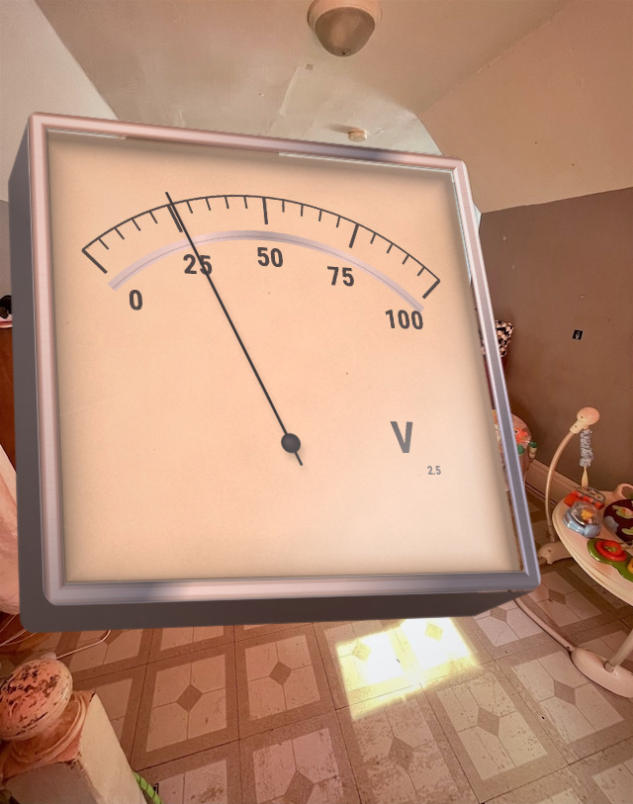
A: 25 V
